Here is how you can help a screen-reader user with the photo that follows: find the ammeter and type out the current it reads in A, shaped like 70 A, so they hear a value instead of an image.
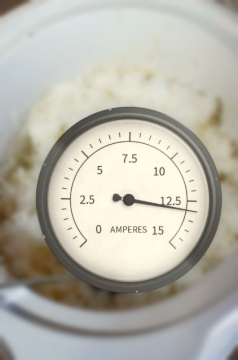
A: 13 A
